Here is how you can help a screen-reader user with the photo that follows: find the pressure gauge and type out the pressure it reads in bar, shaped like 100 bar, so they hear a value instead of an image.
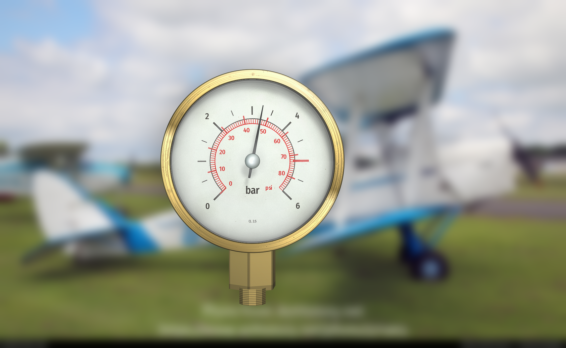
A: 3.25 bar
